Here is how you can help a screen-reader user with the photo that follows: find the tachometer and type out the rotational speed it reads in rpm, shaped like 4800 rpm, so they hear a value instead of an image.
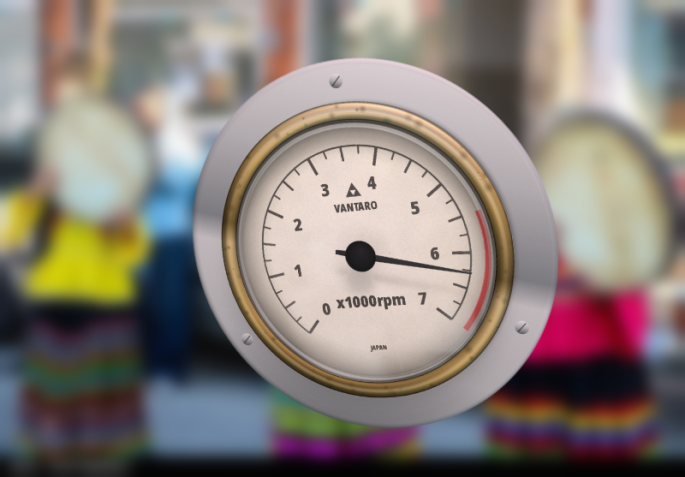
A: 6250 rpm
